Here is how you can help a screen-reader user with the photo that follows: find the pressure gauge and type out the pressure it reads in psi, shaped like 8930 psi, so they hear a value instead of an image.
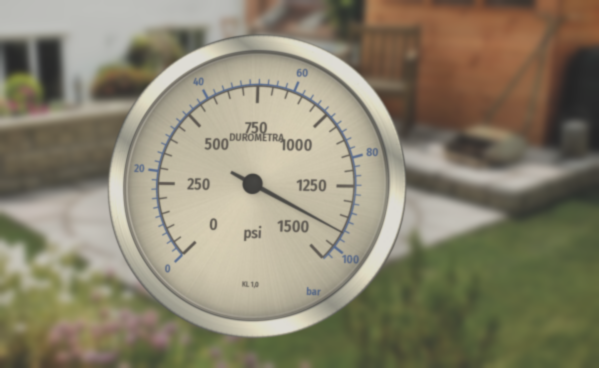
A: 1400 psi
